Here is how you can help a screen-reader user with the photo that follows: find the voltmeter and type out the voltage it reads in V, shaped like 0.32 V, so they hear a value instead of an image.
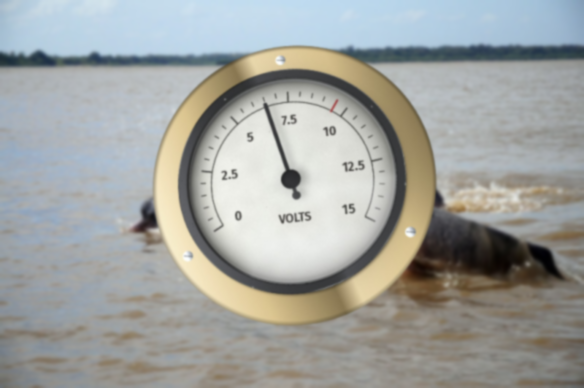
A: 6.5 V
